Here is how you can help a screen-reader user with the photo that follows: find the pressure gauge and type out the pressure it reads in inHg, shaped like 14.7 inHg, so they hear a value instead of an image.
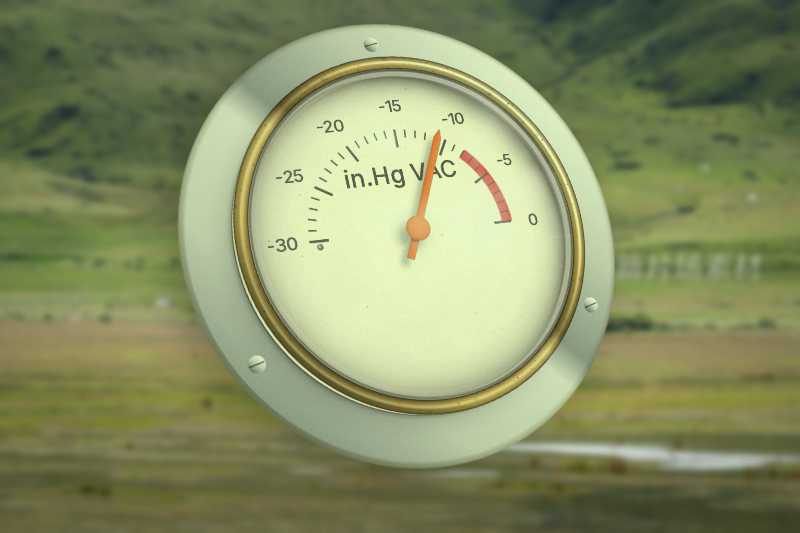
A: -11 inHg
